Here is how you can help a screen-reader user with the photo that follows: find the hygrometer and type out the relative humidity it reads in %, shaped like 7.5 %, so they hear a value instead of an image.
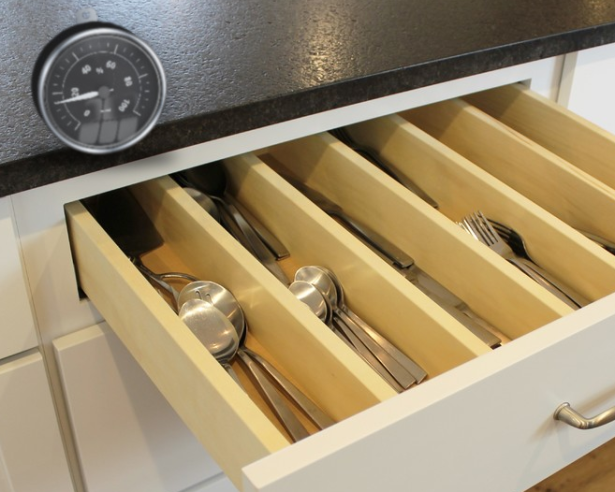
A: 16 %
